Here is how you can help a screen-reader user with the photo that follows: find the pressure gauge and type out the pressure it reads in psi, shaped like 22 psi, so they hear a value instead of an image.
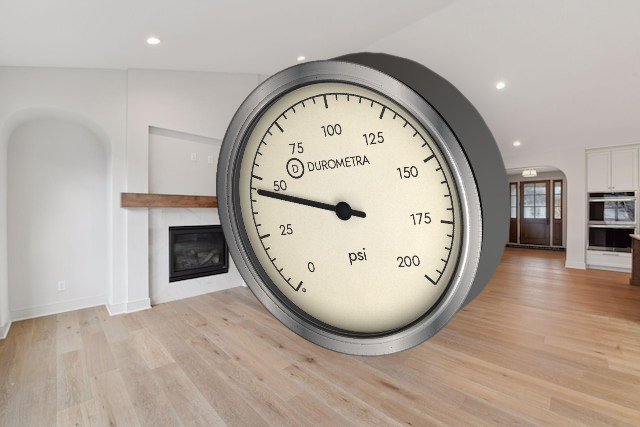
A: 45 psi
